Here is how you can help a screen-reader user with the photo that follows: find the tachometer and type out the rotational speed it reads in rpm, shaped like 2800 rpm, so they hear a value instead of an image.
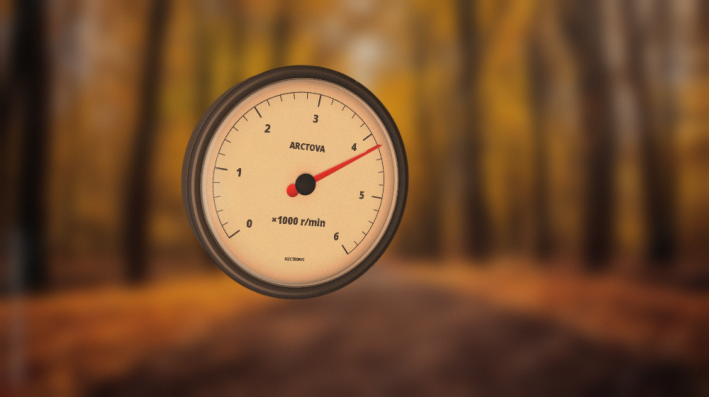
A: 4200 rpm
